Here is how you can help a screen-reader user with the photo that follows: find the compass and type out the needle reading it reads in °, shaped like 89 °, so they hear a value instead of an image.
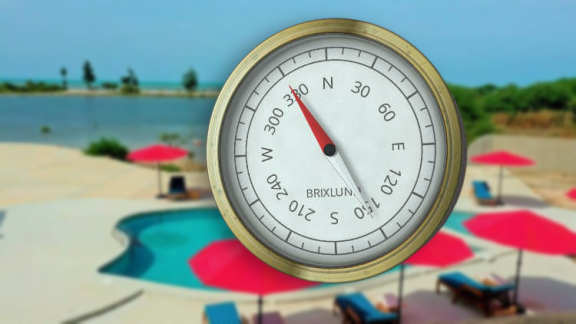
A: 330 °
